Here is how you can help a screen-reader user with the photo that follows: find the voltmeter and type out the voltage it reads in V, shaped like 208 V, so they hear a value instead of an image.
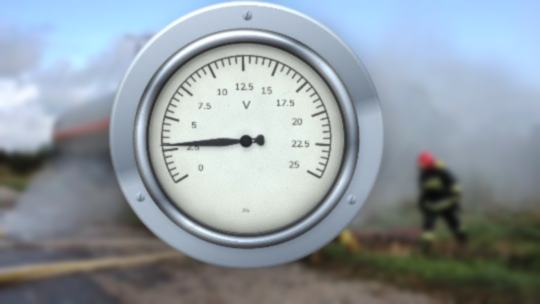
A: 3 V
